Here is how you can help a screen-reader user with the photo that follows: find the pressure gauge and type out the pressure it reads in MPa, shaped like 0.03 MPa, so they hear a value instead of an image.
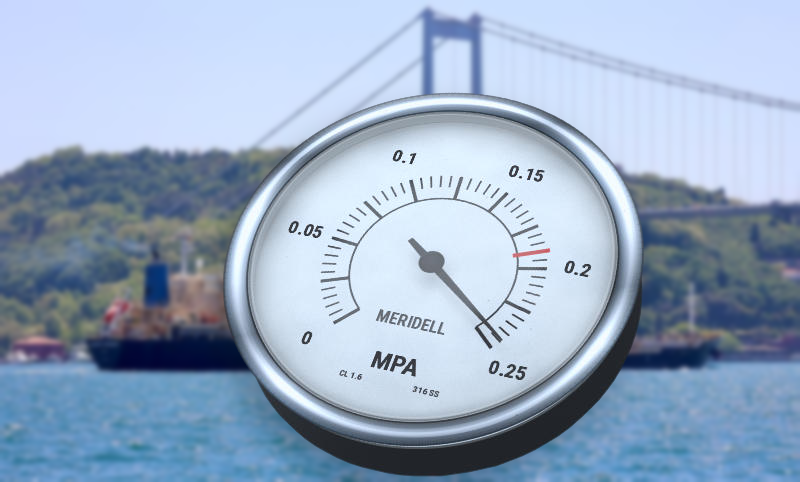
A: 0.245 MPa
